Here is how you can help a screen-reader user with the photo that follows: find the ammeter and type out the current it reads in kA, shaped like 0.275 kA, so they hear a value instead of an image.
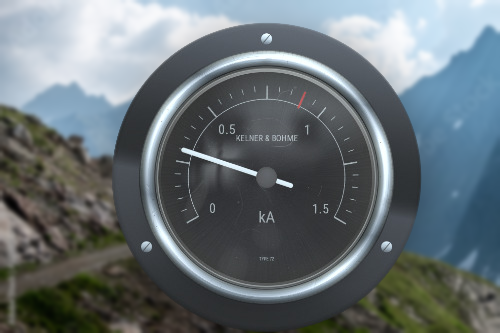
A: 0.3 kA
